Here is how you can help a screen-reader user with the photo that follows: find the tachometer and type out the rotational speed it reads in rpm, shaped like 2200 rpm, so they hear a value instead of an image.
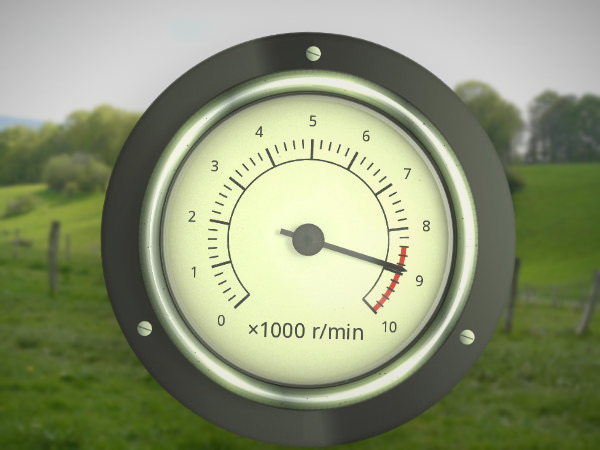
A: 8900 rpm
